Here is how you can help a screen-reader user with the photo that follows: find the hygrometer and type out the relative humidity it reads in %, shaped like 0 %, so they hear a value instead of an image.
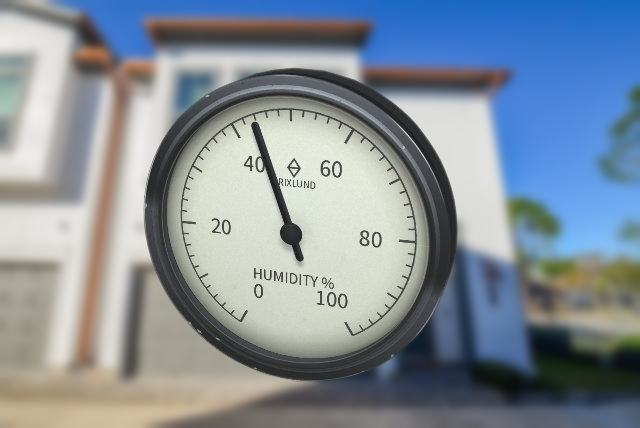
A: 44 %
